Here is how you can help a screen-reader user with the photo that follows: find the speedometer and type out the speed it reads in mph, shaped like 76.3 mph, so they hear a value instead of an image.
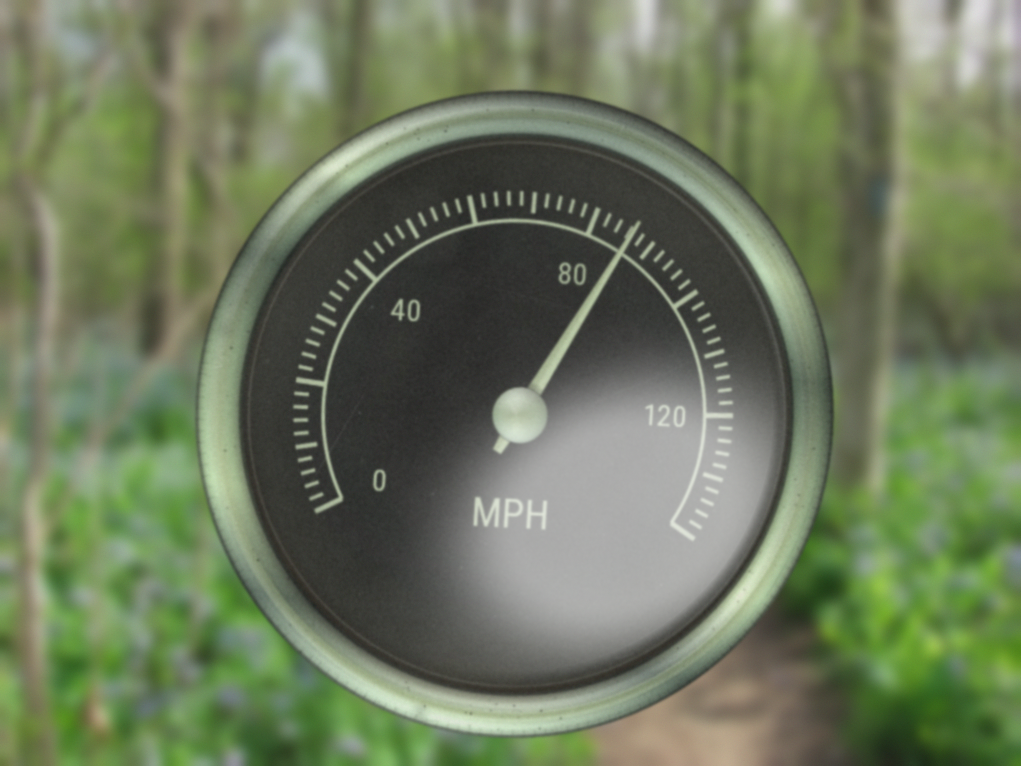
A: 86 mph
